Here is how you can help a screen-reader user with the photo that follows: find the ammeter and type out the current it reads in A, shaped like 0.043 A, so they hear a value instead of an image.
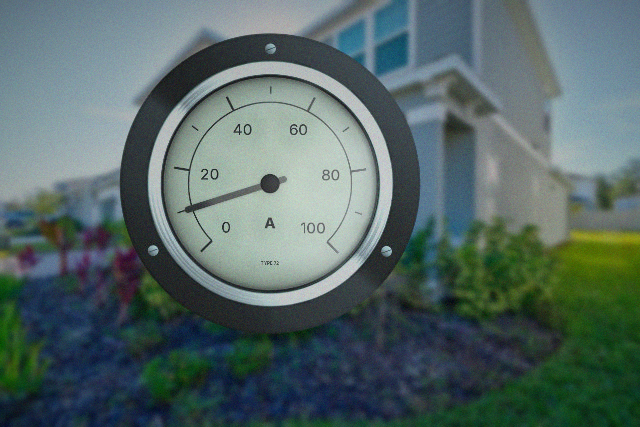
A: 10 A
